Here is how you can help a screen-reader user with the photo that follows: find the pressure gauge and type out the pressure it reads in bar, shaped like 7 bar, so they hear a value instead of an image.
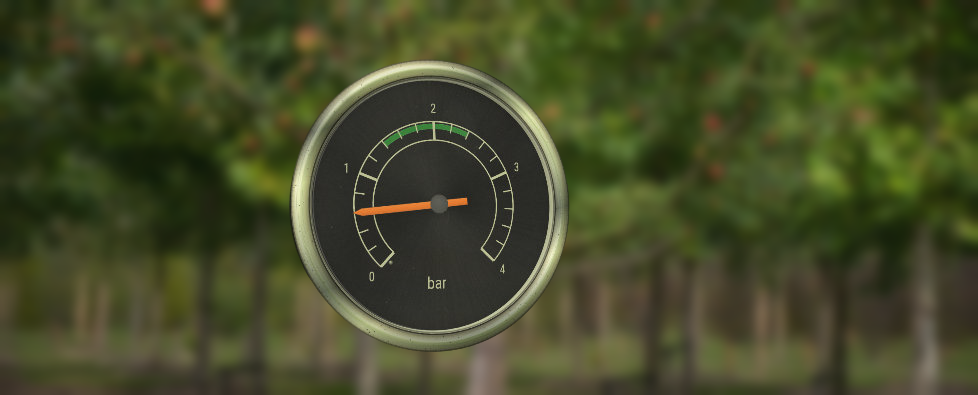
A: 0.6 bar
